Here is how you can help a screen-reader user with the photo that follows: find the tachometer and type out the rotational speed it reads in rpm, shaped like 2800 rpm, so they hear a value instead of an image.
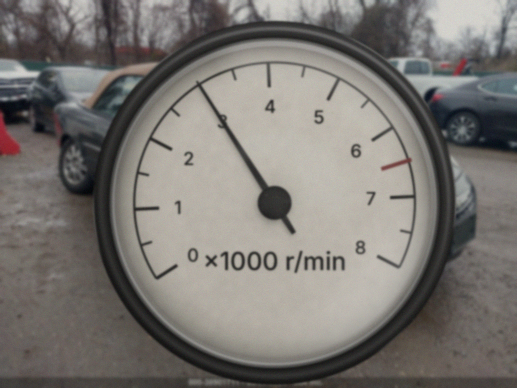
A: 3000 rpm
